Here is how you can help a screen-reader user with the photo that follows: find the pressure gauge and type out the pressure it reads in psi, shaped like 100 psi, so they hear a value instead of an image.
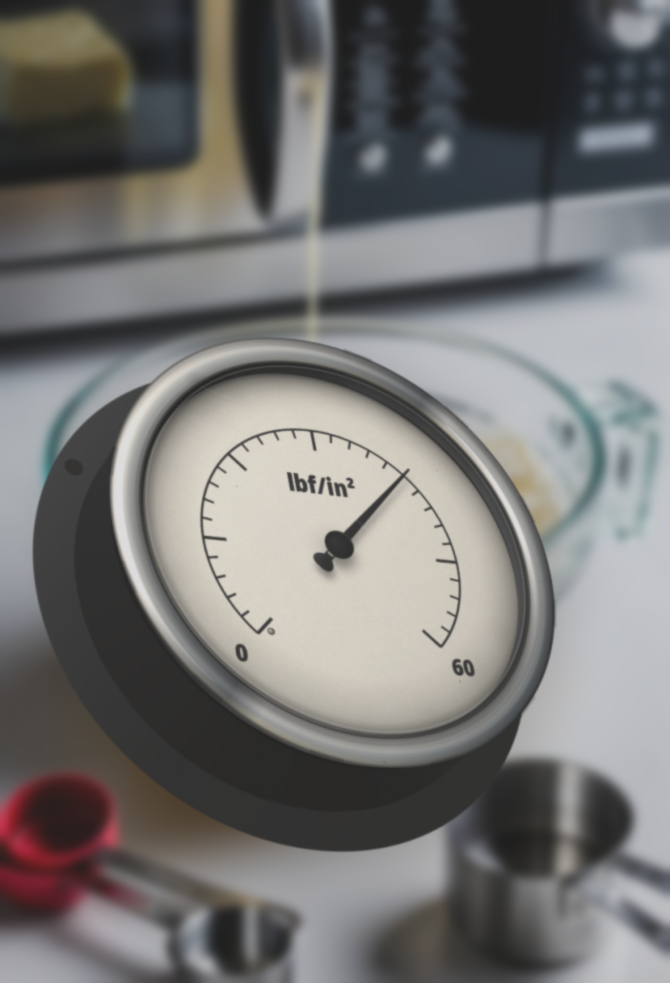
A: 40 psi
